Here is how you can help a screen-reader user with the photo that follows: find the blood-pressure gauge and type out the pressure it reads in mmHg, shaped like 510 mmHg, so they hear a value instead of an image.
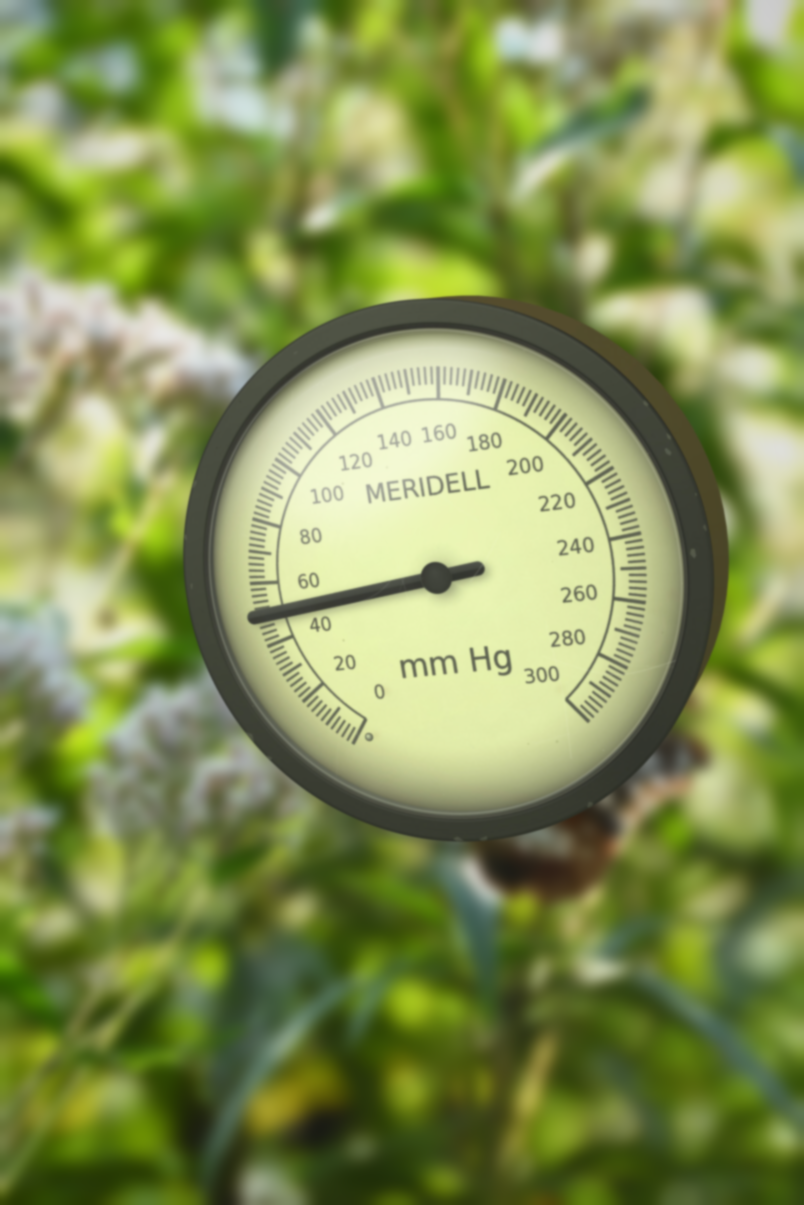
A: 50 mmHg
